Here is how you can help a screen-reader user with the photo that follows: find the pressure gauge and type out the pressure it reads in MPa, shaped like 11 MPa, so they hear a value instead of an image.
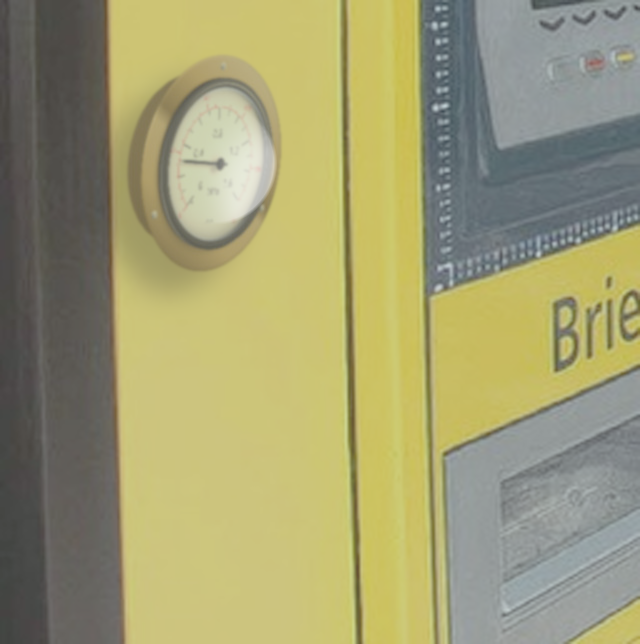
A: 0.3 MPa
